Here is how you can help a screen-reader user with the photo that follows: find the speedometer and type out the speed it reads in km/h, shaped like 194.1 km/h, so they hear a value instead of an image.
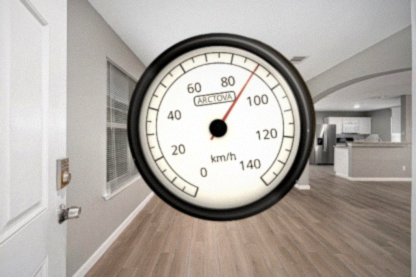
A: 90 km/h
